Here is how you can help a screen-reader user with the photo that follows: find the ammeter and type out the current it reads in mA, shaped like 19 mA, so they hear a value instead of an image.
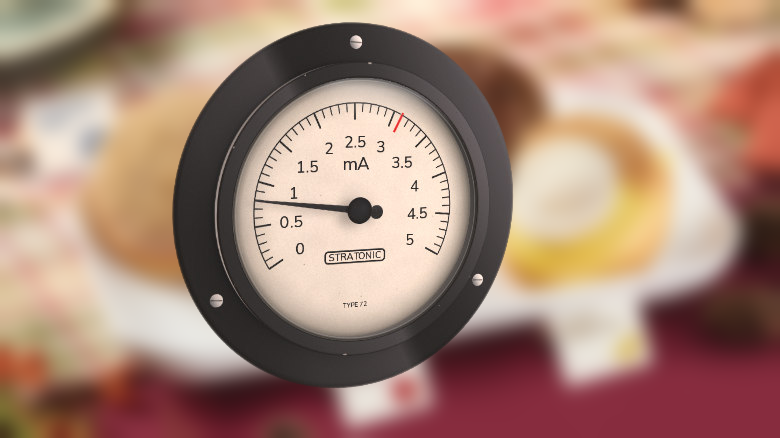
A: 0.8 mA
